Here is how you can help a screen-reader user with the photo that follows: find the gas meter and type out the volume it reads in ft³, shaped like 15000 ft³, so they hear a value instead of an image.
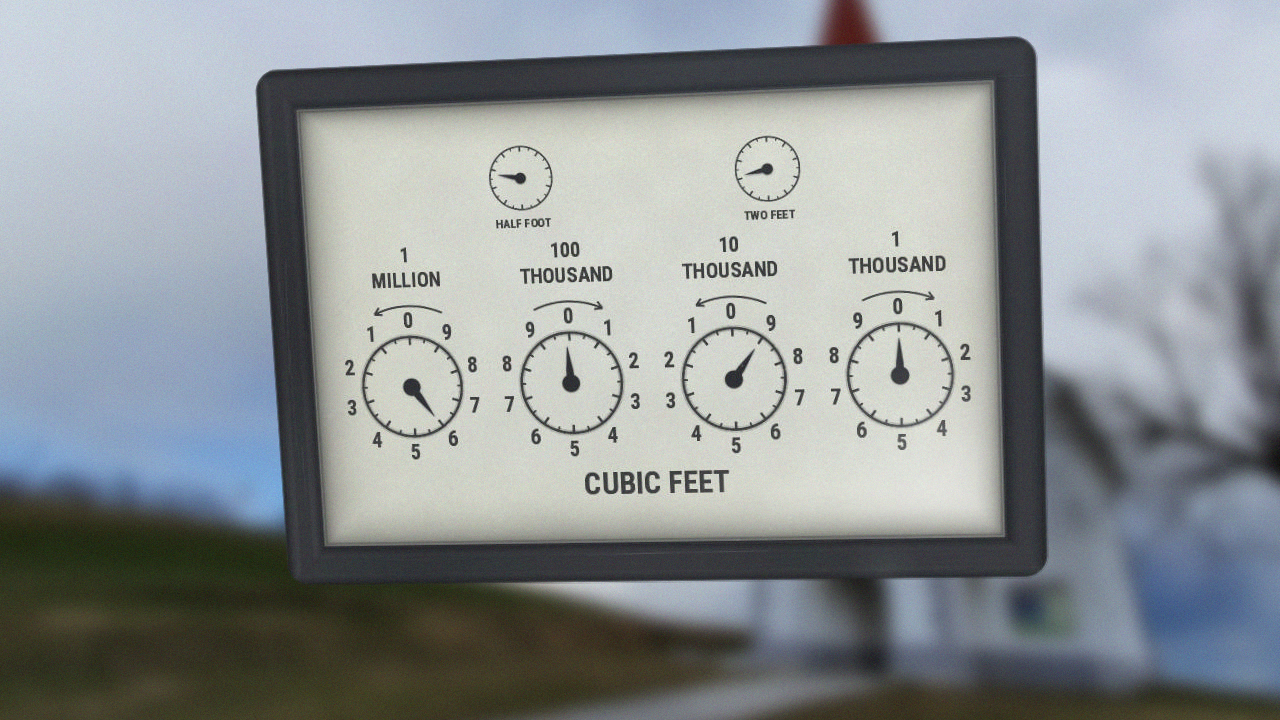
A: 599000 ft³
